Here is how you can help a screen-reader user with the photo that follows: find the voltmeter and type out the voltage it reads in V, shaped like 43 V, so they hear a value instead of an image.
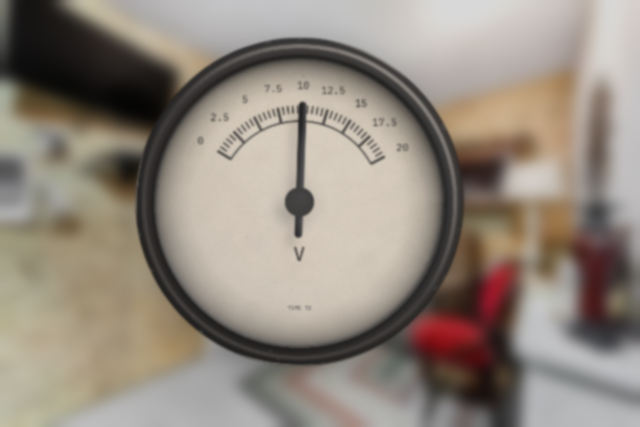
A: 10 V
